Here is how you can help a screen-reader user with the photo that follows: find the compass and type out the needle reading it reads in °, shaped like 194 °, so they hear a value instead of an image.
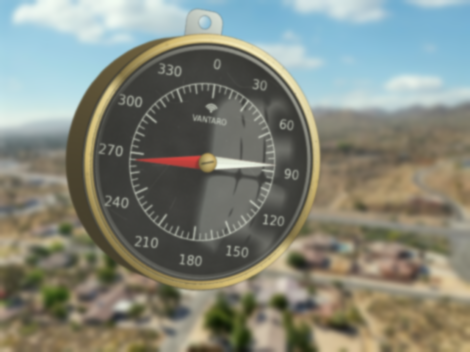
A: 265 °
